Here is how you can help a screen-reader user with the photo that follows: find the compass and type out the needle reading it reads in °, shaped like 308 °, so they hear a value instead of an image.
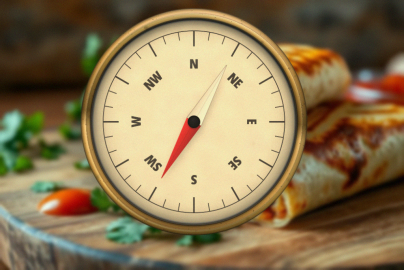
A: 210 °
